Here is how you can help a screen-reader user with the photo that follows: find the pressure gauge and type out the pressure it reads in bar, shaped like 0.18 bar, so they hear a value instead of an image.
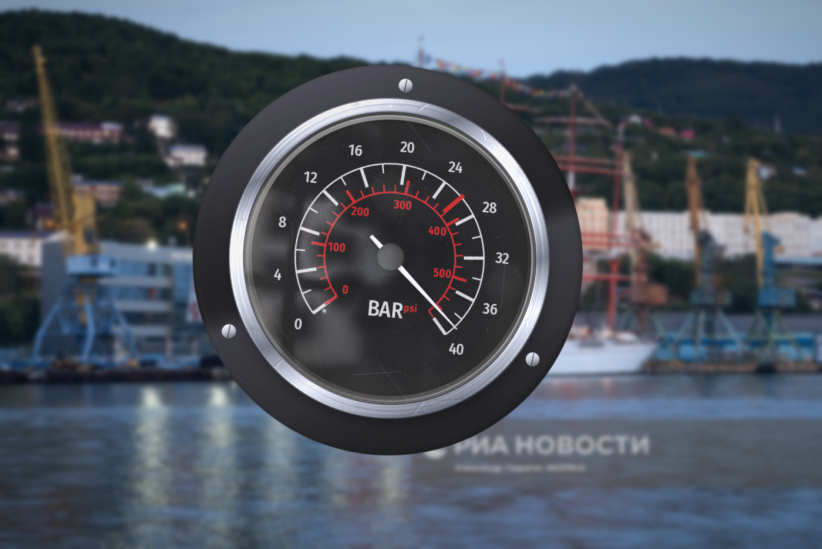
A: 39 bar
